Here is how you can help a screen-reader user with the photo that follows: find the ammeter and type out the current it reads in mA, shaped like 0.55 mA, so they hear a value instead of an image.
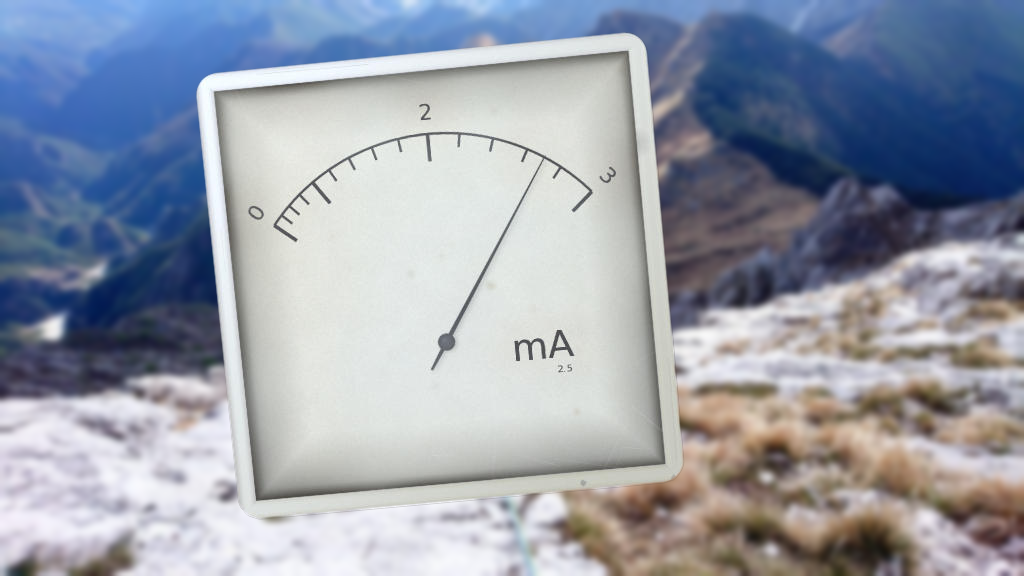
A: 2.7 mA
